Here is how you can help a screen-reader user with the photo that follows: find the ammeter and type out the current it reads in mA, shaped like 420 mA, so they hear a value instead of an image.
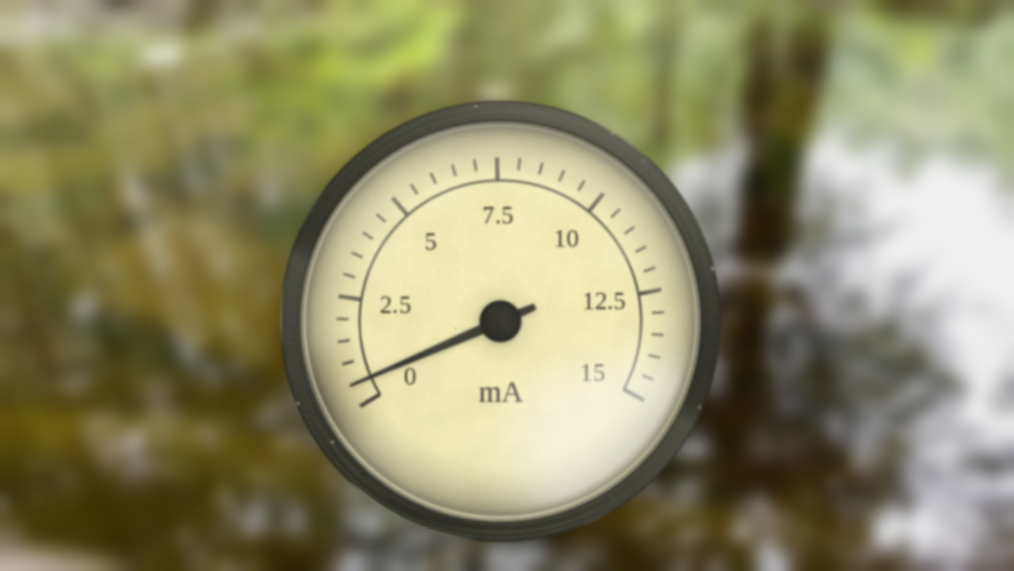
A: 0.5 mA
